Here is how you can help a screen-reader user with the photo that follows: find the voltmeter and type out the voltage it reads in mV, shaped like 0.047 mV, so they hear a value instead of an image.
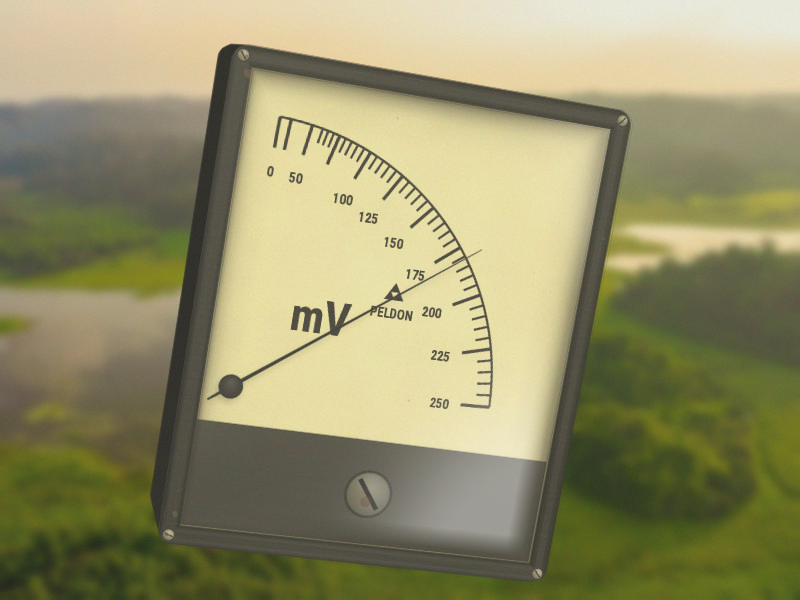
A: 180 mV
